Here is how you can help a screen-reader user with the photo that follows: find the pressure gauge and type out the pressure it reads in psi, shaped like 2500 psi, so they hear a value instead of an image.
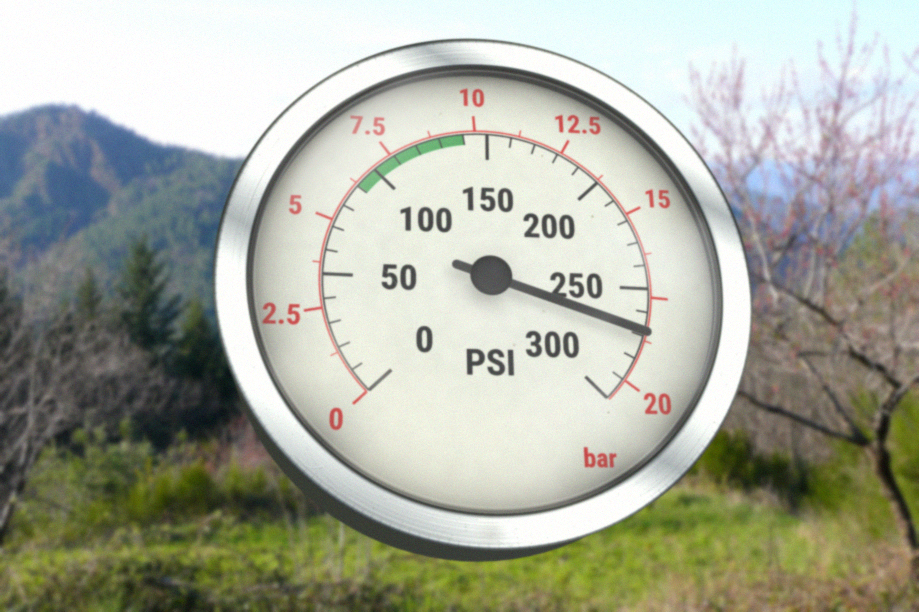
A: 270 psi
